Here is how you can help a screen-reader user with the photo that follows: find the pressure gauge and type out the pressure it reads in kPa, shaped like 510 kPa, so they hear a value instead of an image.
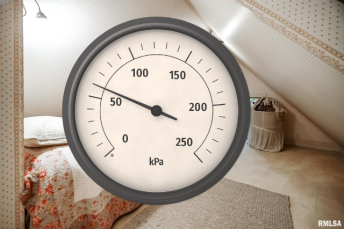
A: 60 kPa
